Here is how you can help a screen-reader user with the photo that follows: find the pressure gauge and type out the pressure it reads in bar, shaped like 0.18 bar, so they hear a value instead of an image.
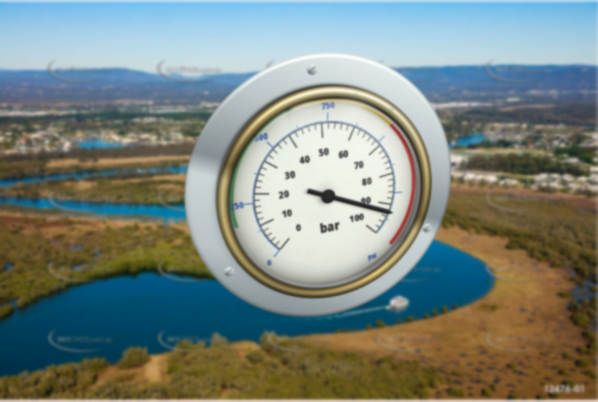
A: 92 bar
